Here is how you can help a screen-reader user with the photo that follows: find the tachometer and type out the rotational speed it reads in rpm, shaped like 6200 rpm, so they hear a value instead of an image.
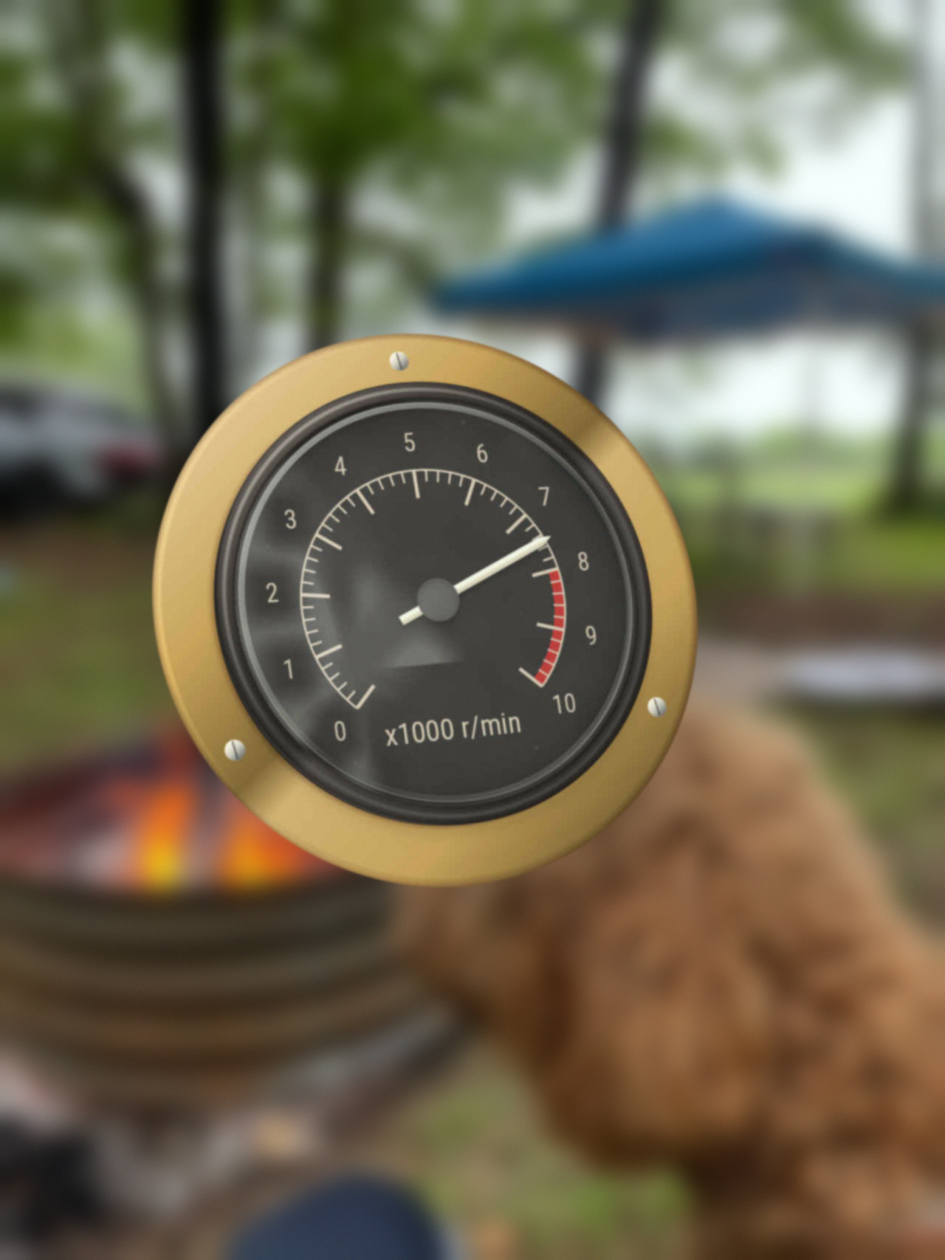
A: 7500 rpm
